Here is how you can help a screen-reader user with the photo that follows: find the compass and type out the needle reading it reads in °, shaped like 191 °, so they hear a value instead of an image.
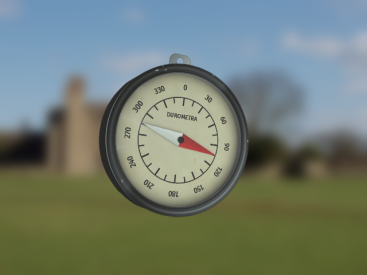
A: 105 °
